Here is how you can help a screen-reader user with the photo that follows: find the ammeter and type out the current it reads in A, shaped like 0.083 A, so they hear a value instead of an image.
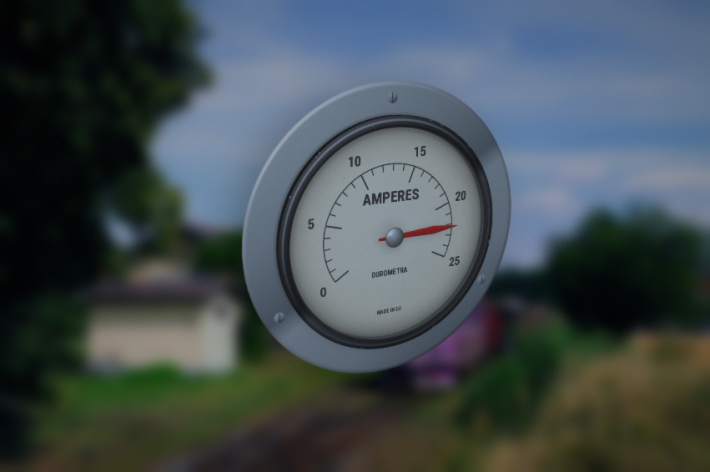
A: 22 A
